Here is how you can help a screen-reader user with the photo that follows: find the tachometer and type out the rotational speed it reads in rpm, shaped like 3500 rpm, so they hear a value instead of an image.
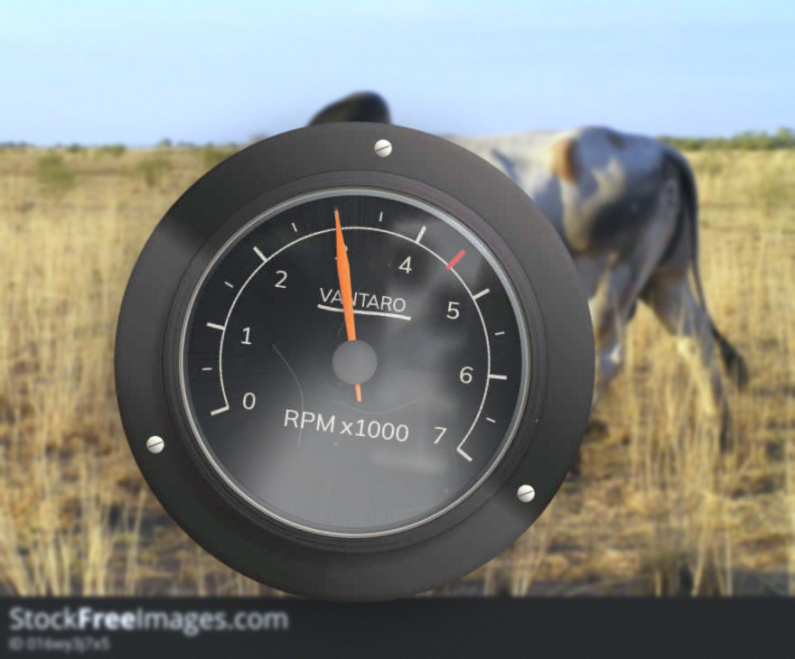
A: 3000 rpm
